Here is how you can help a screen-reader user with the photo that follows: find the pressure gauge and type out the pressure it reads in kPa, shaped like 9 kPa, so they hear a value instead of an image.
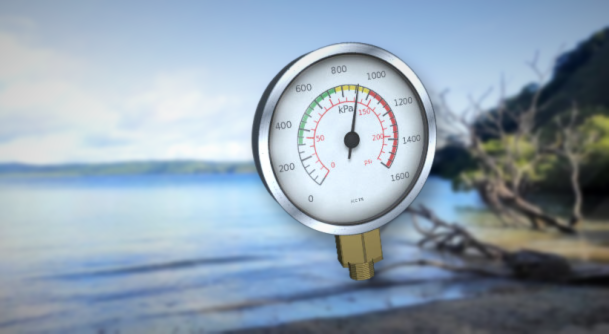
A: 900 kPa
